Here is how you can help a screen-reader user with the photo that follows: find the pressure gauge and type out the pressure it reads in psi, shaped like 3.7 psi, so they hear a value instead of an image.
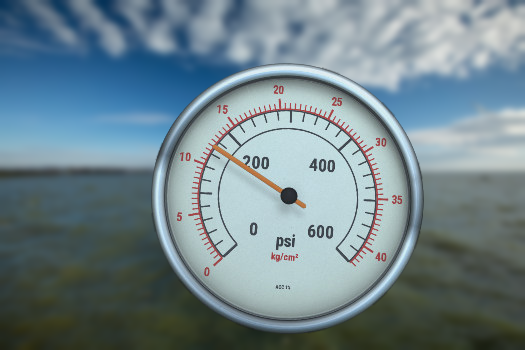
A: 170 psi
